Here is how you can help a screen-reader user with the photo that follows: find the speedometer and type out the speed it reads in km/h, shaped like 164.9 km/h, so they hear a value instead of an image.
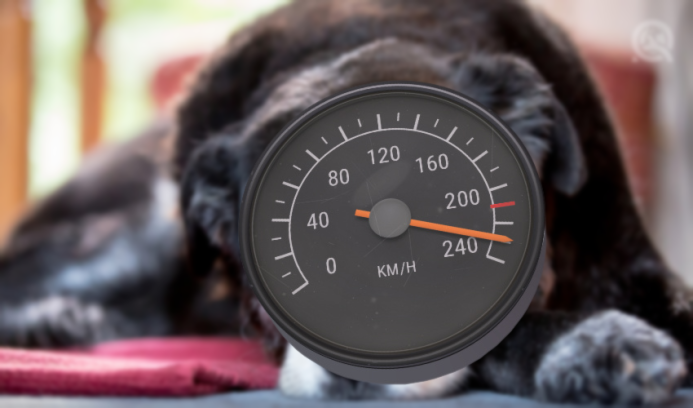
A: 230 km/h
